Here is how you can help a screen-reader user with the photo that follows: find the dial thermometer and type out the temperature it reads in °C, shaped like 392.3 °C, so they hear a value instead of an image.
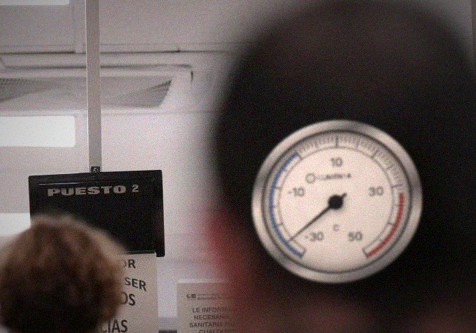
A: -25 °C
